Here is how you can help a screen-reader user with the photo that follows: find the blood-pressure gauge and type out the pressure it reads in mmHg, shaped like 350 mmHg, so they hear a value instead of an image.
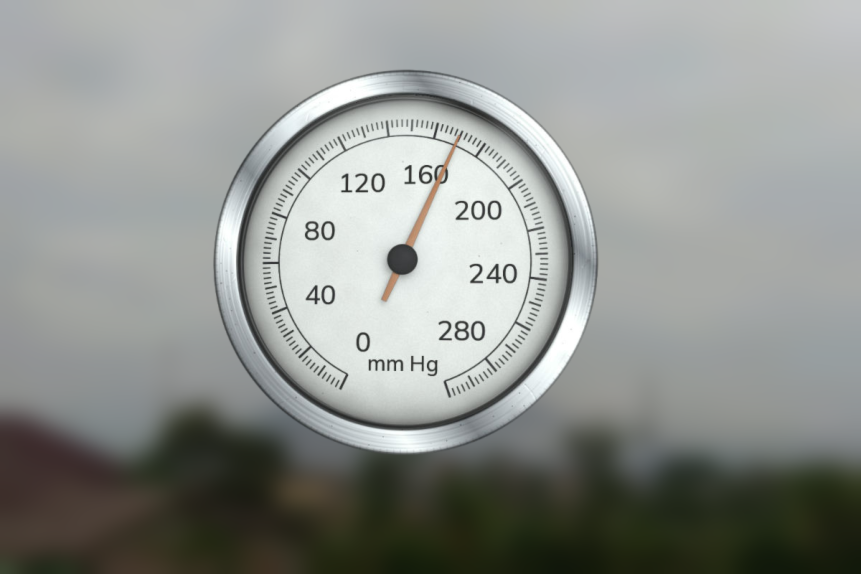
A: 170 mmHg
